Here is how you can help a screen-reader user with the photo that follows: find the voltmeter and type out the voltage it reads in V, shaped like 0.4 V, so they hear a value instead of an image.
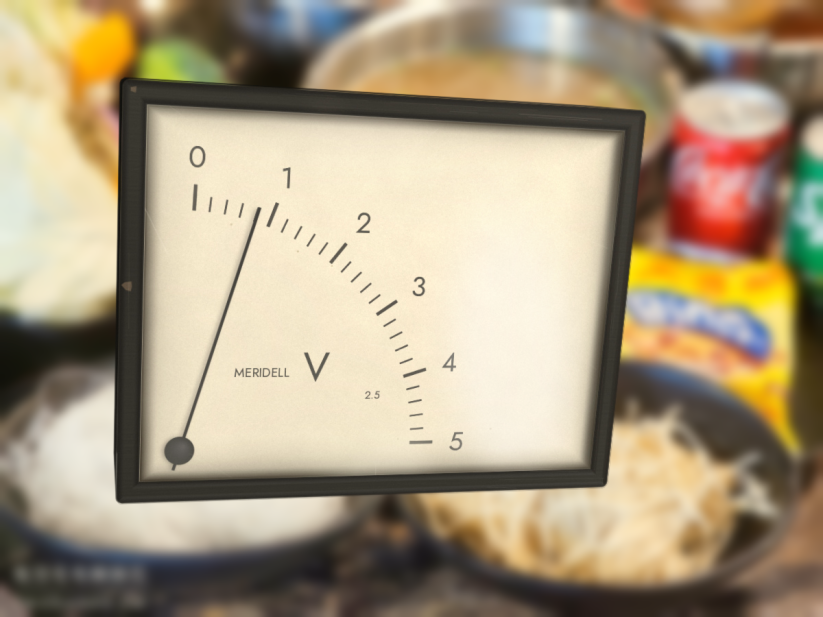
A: 0.8 V
